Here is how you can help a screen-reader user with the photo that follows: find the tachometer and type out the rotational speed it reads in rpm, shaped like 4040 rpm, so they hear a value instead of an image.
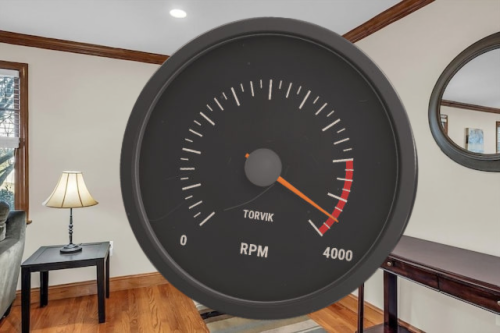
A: 3800 rpm
